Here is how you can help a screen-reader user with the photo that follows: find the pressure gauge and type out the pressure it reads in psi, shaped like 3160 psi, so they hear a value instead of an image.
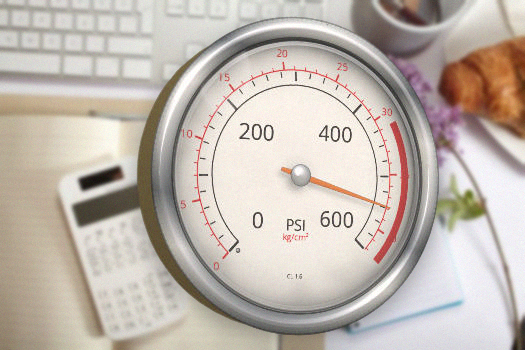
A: 540 psi
